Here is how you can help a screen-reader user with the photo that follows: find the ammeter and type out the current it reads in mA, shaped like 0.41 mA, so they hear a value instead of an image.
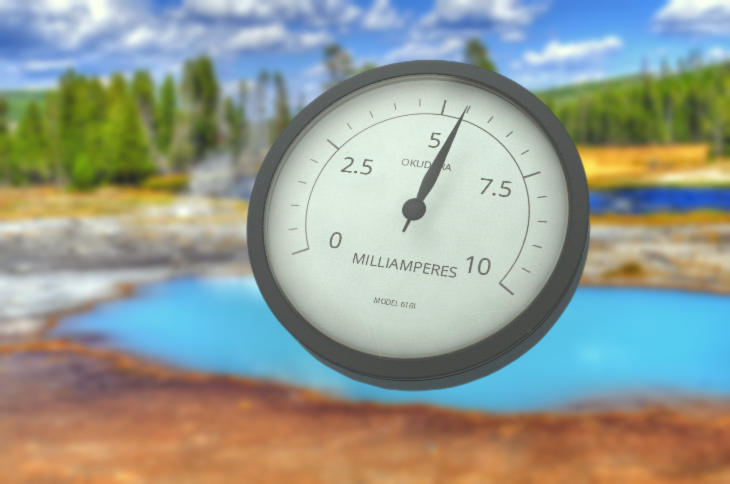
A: 5.5 mA
